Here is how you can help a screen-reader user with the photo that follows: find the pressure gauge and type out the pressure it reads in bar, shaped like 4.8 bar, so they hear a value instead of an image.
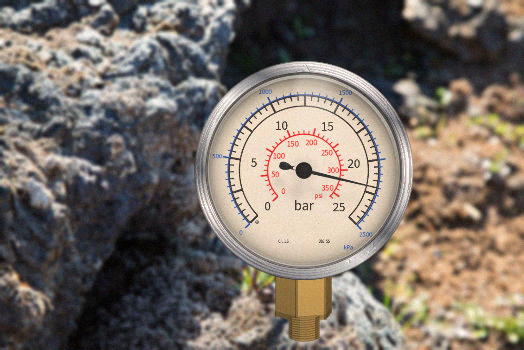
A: 22 bar
